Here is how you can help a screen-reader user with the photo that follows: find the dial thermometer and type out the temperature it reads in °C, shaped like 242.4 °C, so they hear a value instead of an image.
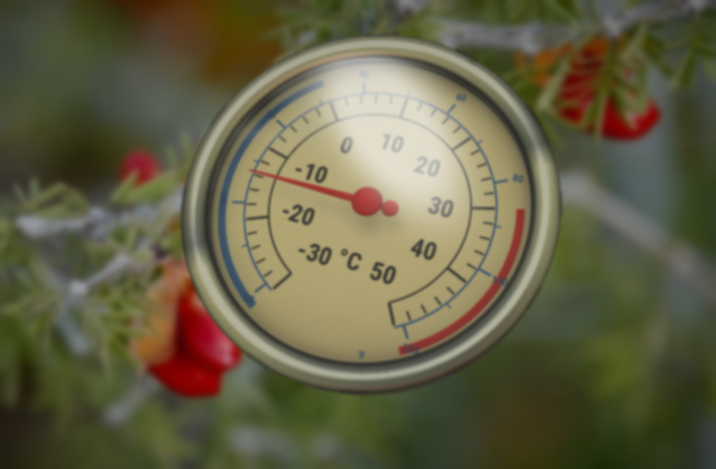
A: -14 °C
